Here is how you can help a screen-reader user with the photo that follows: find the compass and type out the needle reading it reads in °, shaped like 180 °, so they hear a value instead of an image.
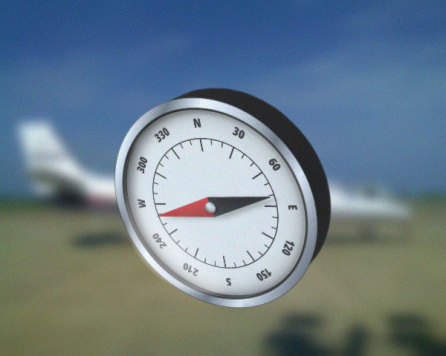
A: 260 °
